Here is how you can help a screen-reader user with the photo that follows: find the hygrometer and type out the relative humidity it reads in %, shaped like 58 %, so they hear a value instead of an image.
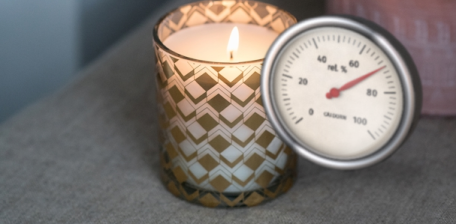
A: 70 %
